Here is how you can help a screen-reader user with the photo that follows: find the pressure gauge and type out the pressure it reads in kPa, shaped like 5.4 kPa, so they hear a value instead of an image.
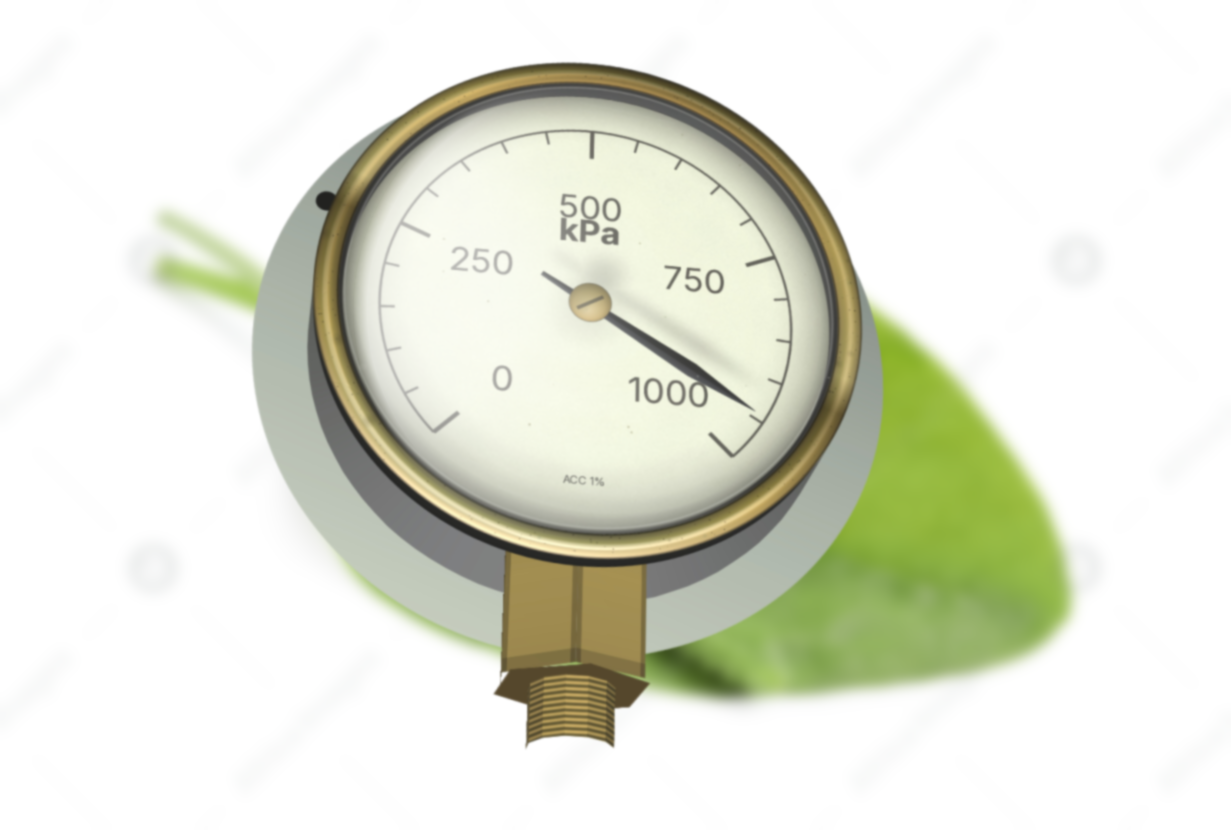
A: 950 kPa
